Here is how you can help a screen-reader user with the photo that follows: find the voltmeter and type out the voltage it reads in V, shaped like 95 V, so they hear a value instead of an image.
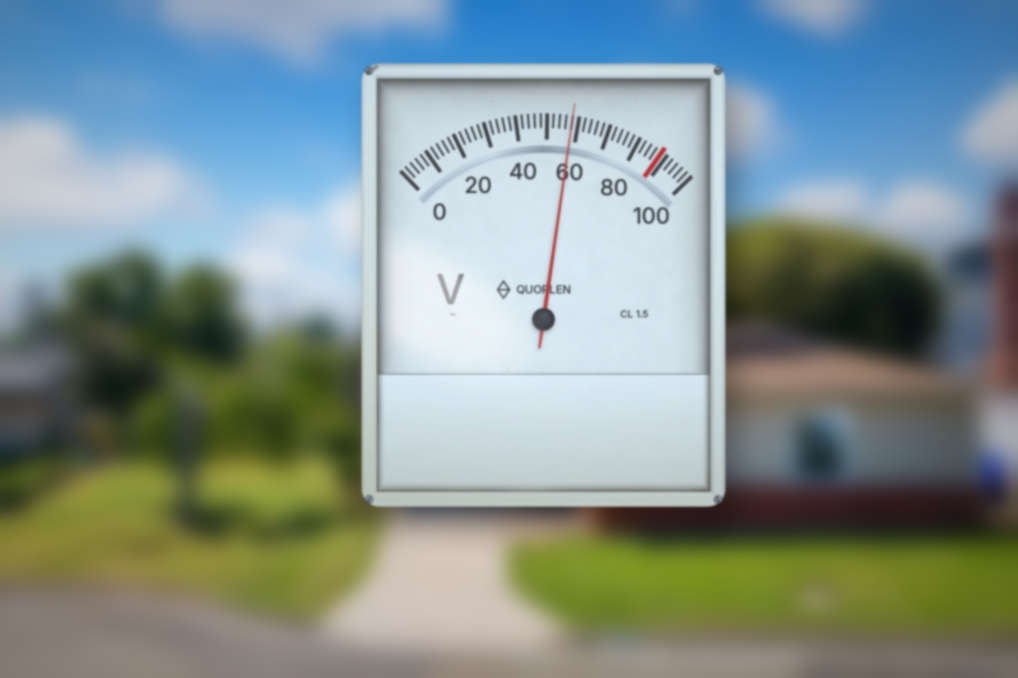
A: 58 V
